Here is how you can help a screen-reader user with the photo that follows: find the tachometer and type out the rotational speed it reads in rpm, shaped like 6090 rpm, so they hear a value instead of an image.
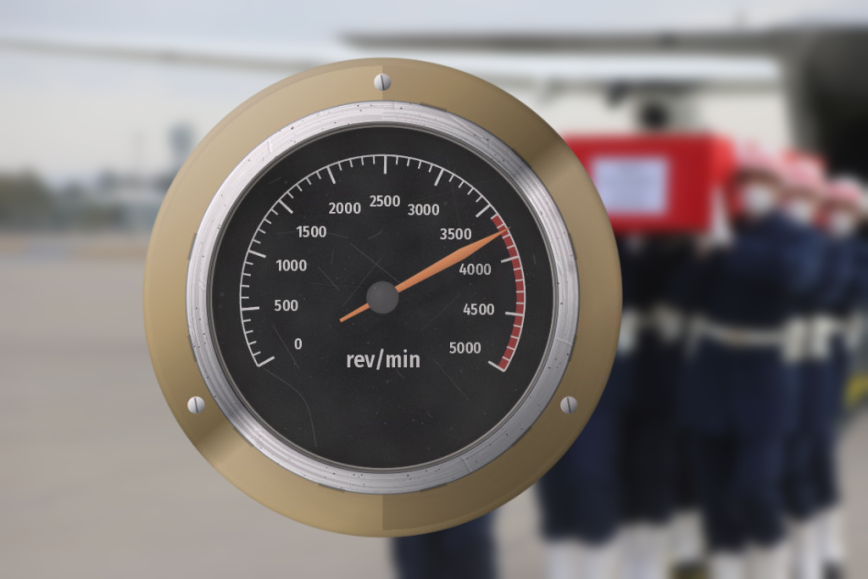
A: 3750 rpm
